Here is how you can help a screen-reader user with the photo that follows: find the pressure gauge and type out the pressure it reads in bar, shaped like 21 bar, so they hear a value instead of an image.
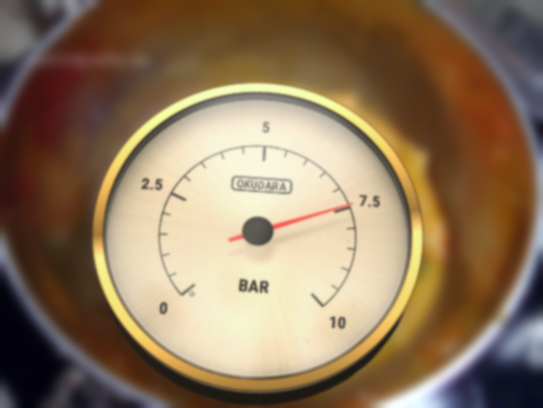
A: 7.5 bar
